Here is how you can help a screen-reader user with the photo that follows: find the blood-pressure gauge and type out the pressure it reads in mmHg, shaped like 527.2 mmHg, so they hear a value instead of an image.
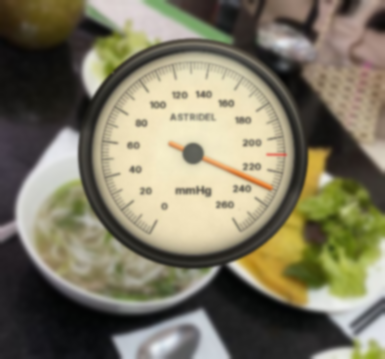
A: 230 mmHg
